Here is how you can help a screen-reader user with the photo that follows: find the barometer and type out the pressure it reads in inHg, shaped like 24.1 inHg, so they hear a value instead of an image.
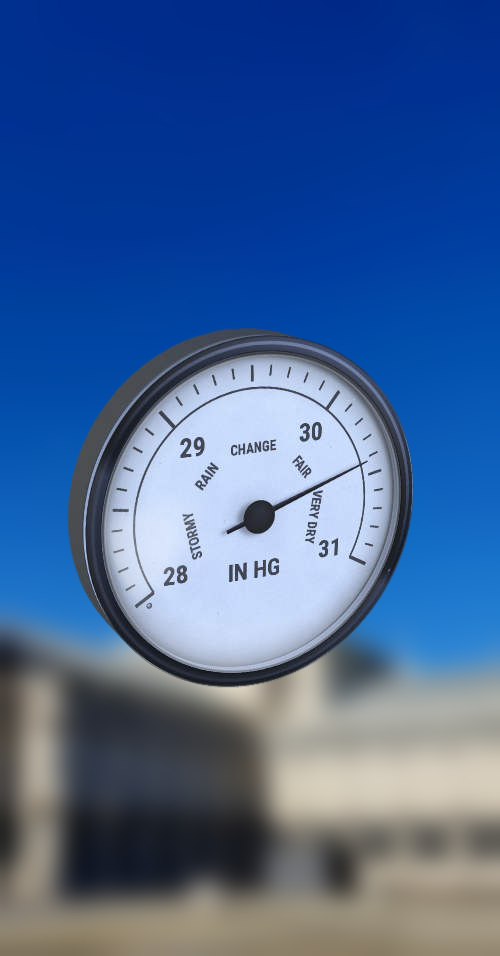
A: 30.4 inHg
